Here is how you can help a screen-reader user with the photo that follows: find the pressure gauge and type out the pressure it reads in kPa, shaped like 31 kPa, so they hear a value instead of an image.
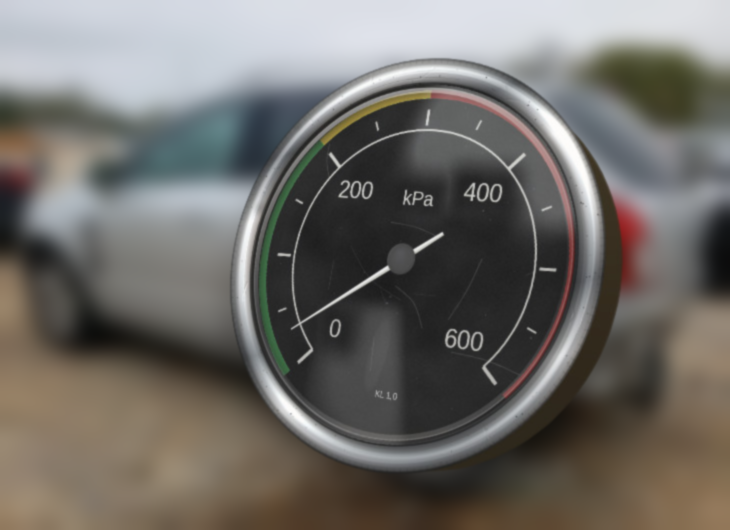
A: 25 kPa
